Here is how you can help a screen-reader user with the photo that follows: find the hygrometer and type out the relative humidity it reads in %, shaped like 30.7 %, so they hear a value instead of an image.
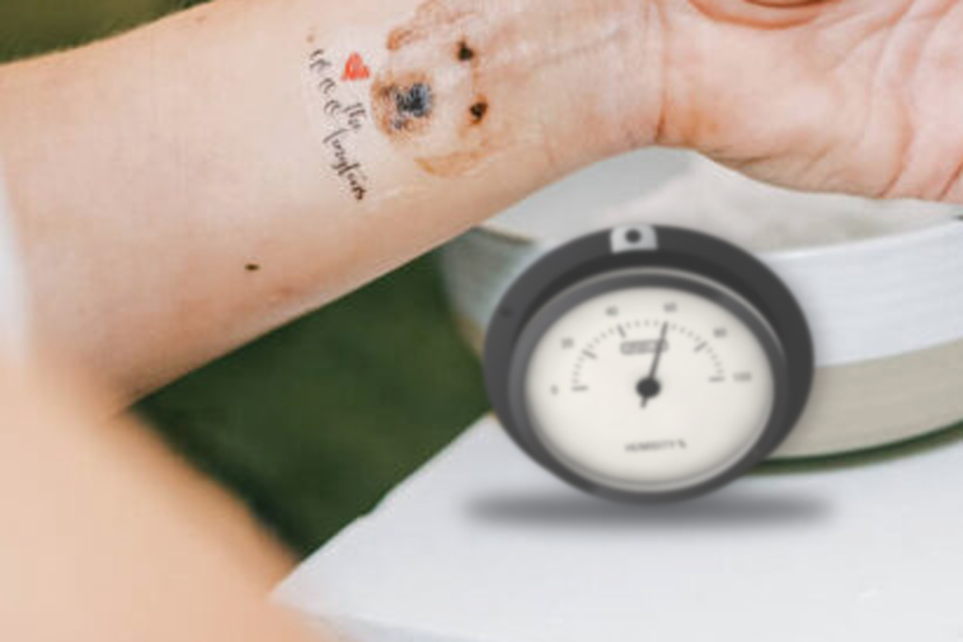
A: 60 %
